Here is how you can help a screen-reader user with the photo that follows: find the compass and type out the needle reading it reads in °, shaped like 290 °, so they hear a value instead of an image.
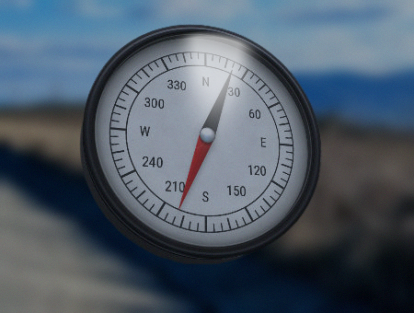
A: 200 °
